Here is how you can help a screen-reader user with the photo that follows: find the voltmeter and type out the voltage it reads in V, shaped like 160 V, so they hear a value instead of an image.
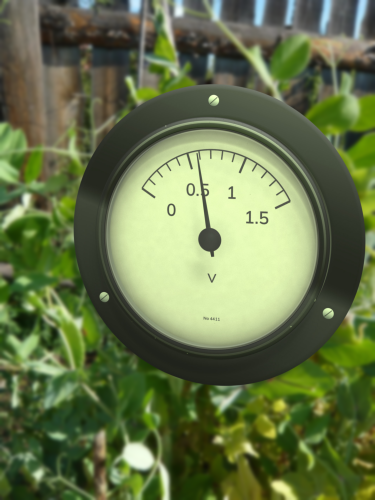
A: 0.6 V
